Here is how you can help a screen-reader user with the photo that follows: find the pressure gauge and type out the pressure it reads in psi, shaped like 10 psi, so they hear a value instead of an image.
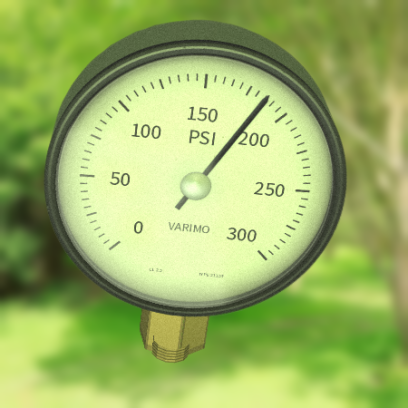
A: 185 psi
